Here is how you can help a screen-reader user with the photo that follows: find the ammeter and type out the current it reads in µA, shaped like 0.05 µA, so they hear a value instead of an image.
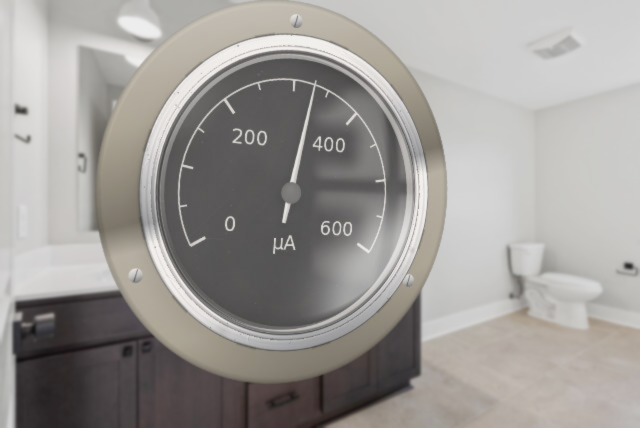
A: 325 µA
